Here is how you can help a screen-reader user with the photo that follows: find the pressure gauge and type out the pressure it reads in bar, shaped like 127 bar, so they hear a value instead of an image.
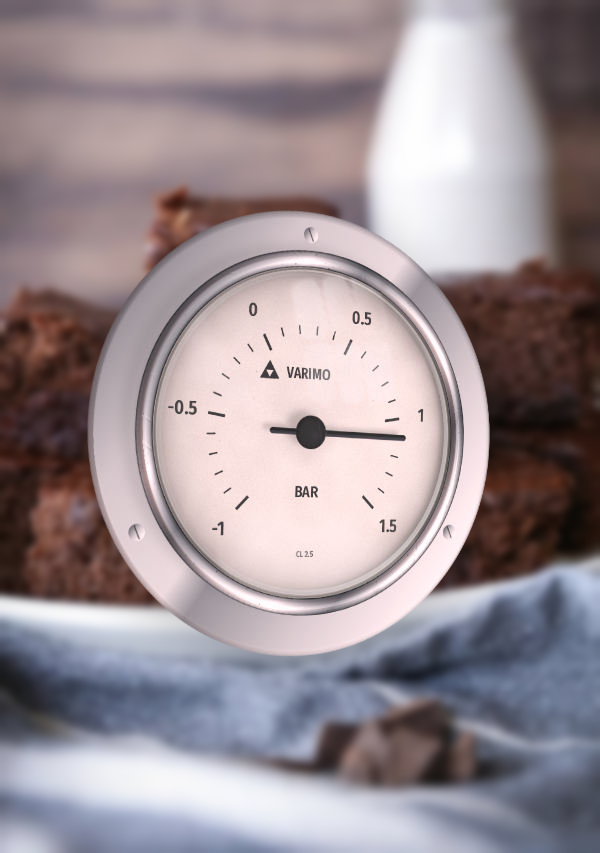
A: 1.1 bar
